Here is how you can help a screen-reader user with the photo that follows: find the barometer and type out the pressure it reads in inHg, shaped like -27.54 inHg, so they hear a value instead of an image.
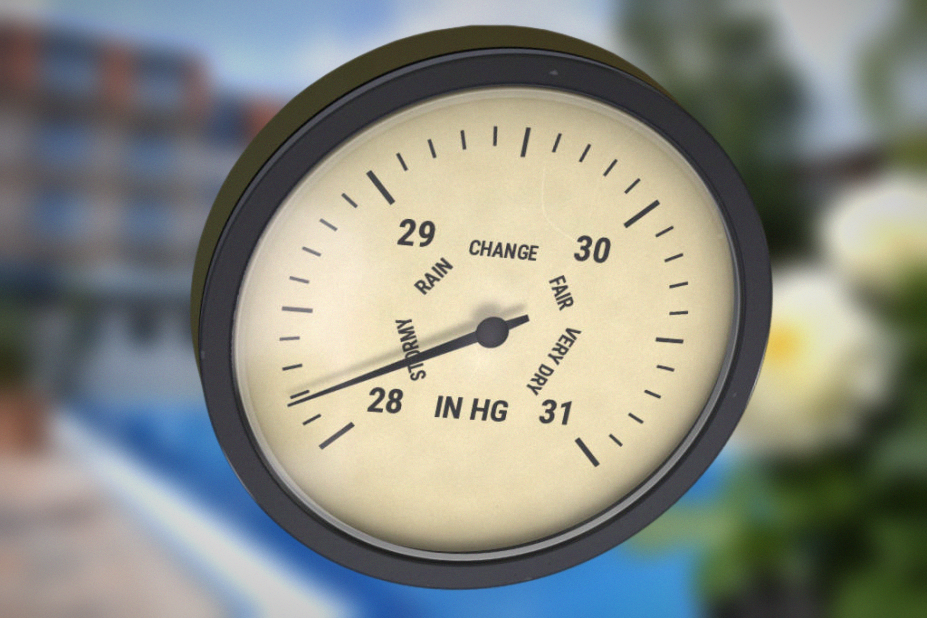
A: 28.2 inHg
